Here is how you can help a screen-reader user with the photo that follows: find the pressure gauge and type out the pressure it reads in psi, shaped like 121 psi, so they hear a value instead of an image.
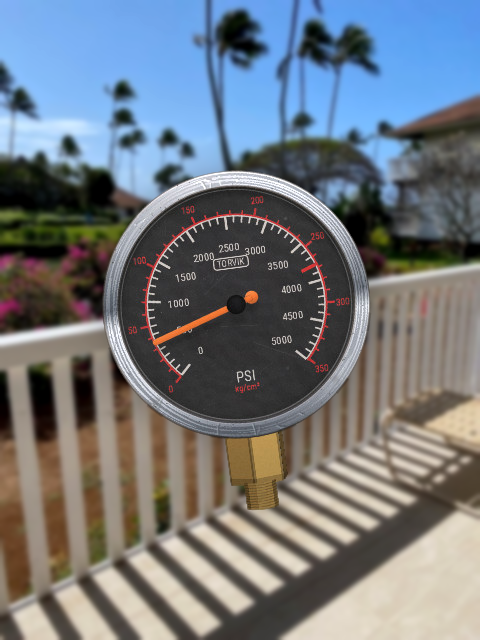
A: 500 psi
